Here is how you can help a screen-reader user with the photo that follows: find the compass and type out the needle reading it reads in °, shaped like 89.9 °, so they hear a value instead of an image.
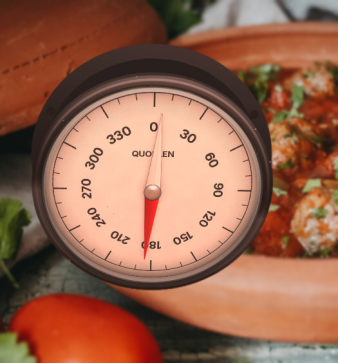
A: 185 °
